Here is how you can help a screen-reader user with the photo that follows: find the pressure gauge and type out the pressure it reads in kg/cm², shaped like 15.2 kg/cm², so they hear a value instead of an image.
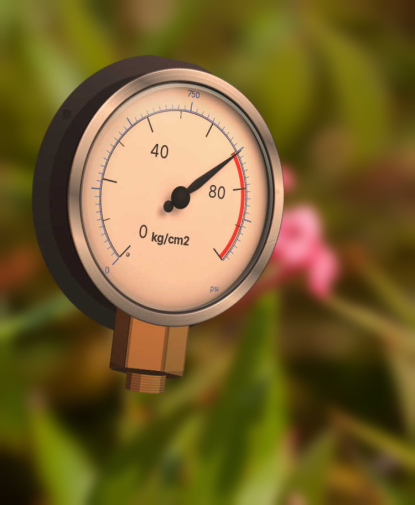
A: 70 kg/cm²
